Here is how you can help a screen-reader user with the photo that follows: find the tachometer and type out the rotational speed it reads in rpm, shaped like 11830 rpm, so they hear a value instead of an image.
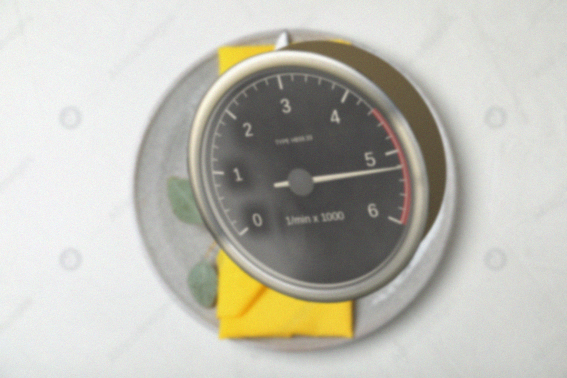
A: 5200 rpm
